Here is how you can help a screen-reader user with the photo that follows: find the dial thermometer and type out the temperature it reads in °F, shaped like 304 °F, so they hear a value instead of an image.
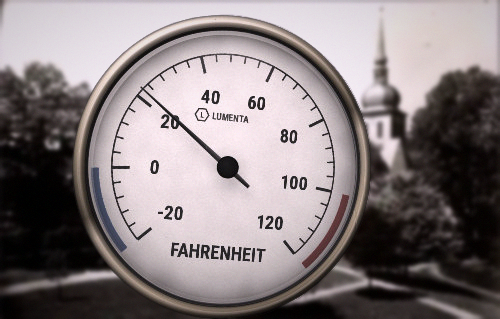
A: 22 °F
